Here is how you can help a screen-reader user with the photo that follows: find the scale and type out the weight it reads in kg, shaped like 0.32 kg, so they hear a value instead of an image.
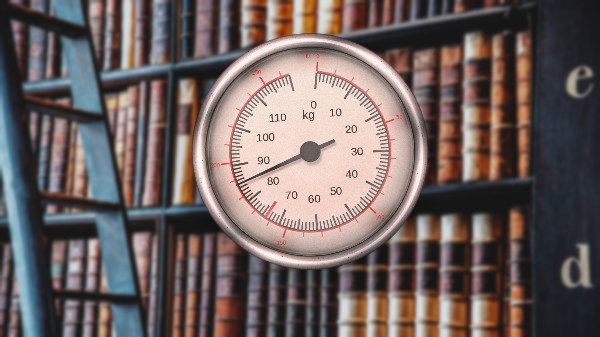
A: 85 kg
